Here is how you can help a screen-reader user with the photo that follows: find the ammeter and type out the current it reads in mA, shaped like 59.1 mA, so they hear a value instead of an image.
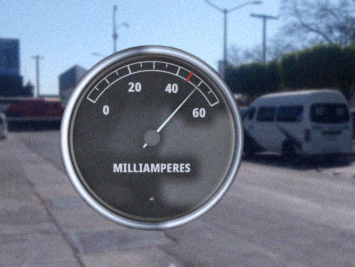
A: 50 mA
